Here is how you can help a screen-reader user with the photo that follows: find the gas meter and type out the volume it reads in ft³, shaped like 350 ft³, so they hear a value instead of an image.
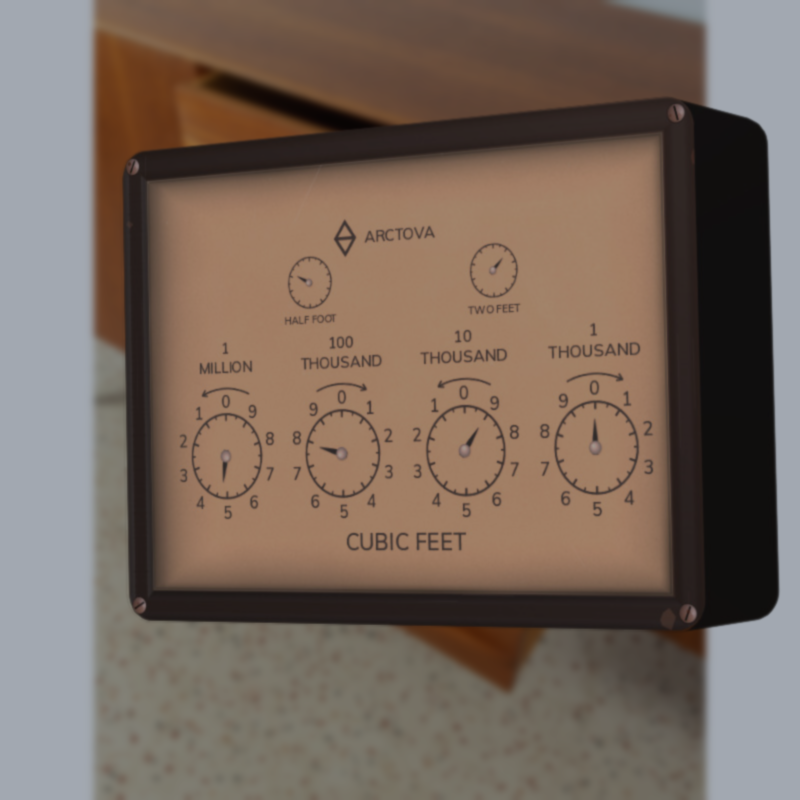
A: 479000 ft³
